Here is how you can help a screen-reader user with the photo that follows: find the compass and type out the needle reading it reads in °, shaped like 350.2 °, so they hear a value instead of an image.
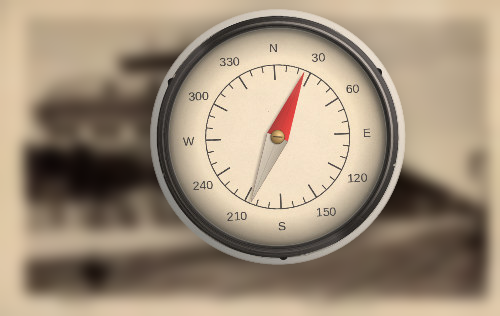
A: 25 °
